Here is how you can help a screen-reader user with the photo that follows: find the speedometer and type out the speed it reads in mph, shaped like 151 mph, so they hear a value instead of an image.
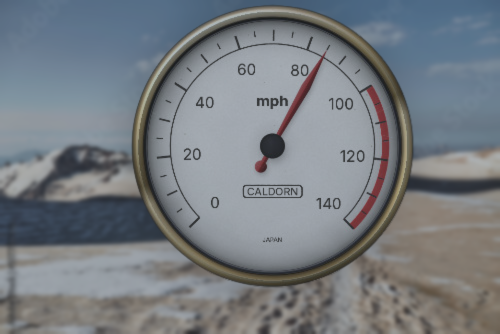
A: 85 mph
